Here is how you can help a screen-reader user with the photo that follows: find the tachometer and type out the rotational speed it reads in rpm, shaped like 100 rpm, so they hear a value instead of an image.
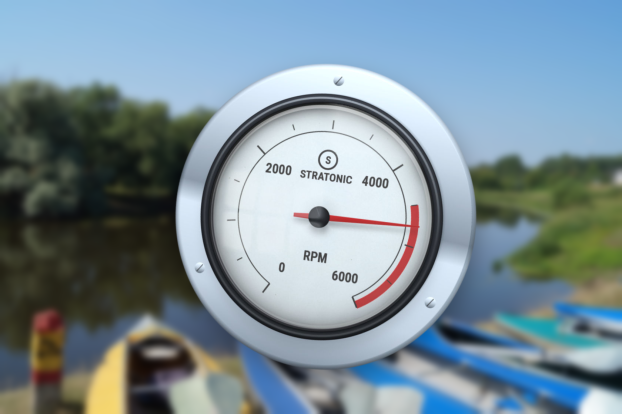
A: 4750 rpm
